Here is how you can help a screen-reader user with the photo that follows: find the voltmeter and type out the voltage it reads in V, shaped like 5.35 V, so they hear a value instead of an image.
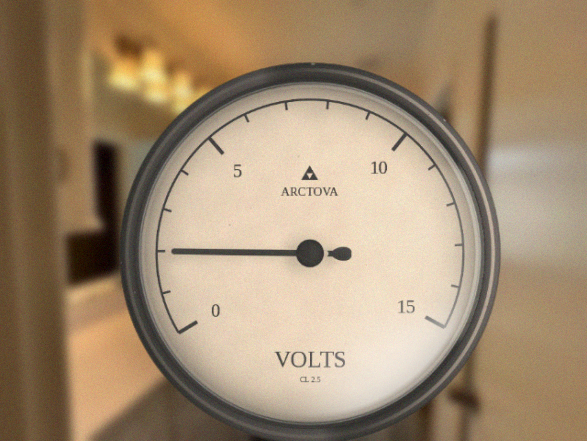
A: 2 V
